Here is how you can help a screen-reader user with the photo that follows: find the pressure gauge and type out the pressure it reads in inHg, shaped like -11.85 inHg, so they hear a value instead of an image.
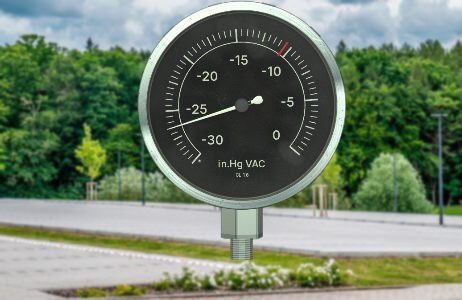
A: -26.5 inHg
